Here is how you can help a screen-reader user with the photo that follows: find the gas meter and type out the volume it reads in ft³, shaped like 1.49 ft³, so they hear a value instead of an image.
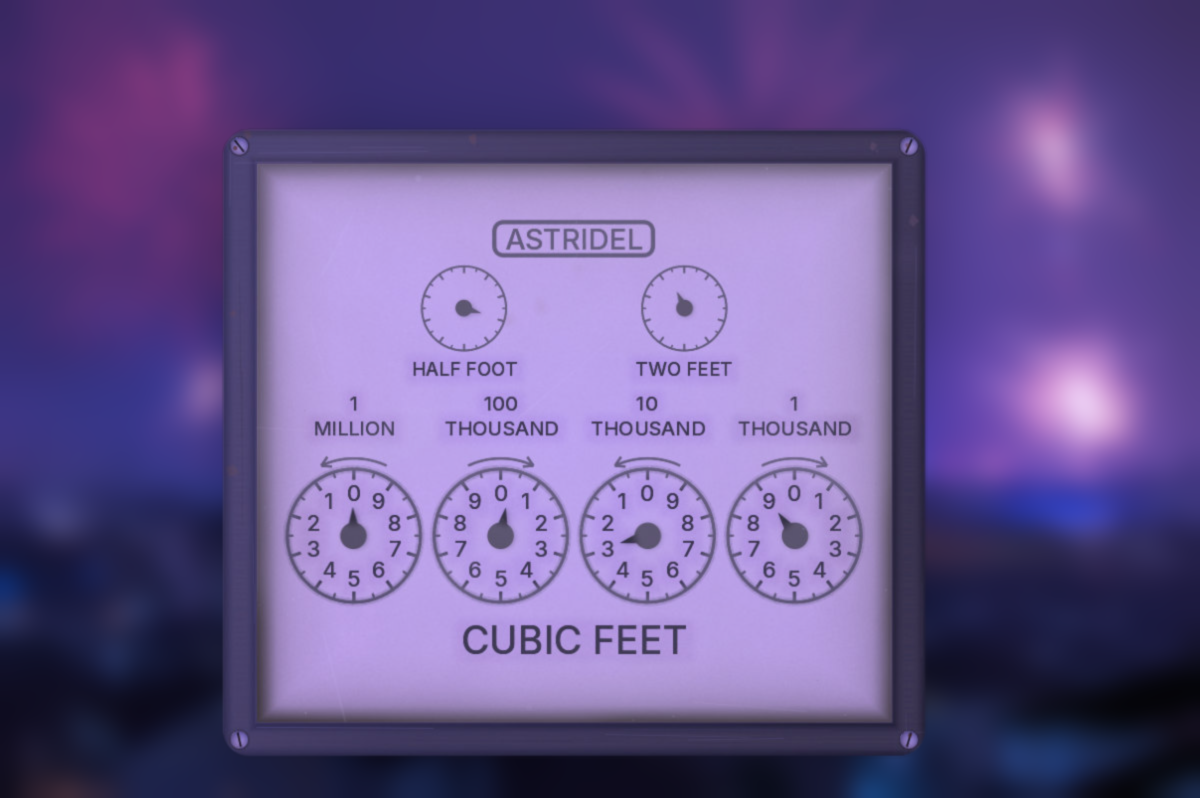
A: 2900 ft³
